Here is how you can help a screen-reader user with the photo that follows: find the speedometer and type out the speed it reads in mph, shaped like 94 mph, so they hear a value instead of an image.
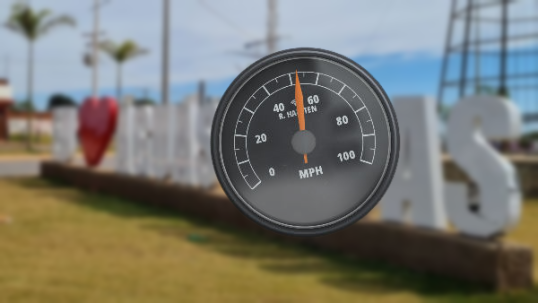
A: 52.5 mph
